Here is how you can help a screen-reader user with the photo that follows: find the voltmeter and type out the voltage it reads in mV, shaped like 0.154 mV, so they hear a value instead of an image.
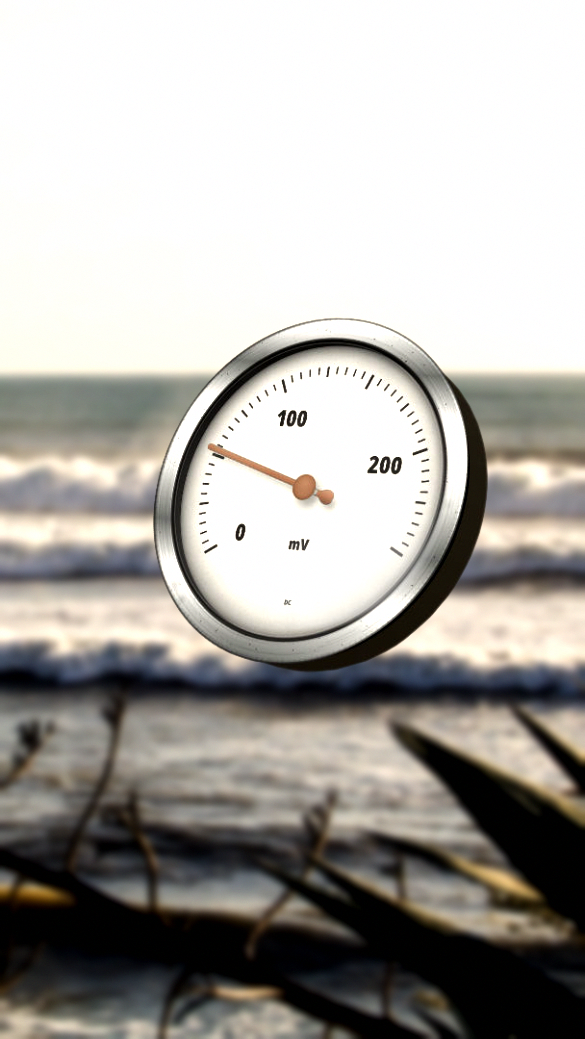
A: 52.5 mV
